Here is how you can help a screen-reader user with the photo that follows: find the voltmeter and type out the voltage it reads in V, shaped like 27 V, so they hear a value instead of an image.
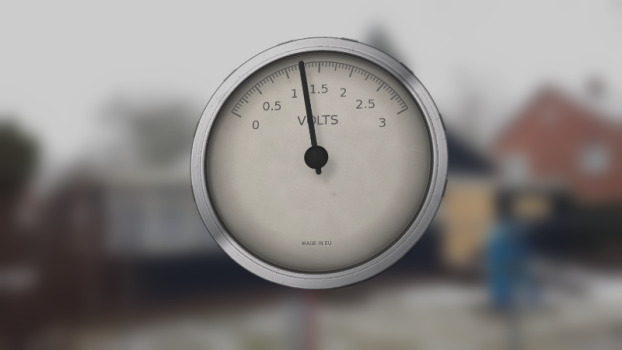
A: 1.25 V
